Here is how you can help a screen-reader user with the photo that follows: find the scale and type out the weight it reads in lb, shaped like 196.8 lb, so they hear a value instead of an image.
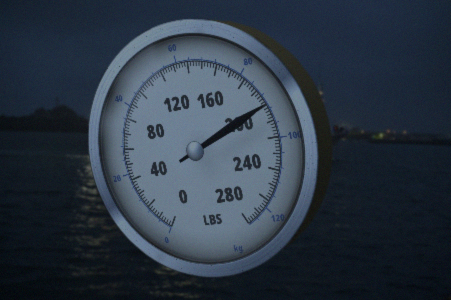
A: 200 lb
